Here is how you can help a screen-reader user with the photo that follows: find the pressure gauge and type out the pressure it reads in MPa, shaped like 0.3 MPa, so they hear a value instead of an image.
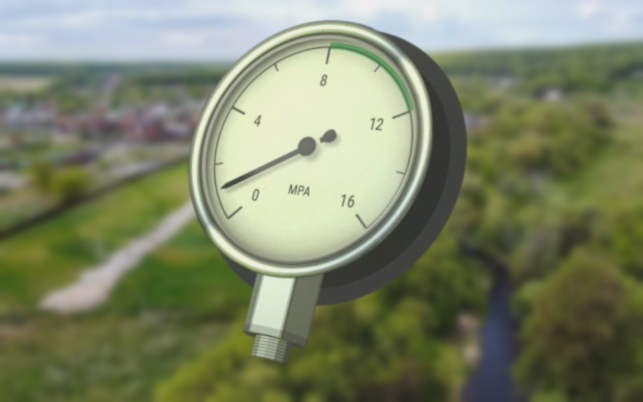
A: 1 MPa
